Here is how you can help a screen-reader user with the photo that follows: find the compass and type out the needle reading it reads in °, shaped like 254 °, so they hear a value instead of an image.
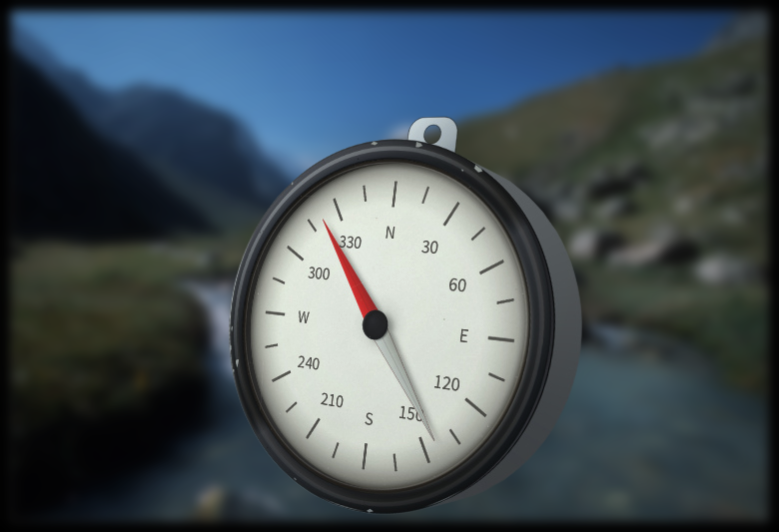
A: 322.5 °
